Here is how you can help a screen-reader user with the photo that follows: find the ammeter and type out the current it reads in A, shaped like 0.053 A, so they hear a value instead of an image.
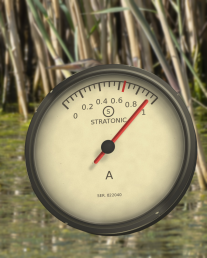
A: 0.95 A
